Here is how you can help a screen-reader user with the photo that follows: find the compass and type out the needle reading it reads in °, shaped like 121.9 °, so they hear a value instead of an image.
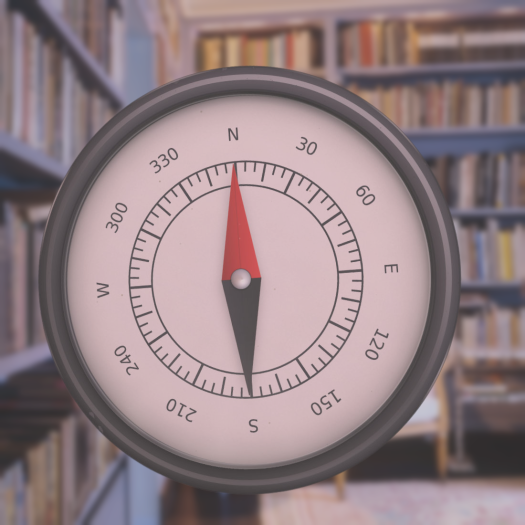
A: 0 °
